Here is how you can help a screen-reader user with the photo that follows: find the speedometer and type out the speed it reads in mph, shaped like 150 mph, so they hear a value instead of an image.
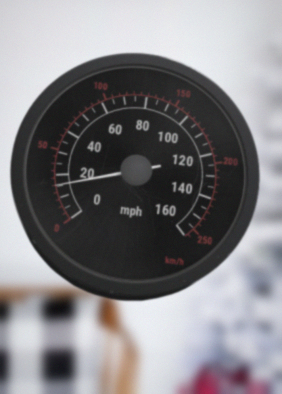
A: 15 mph
